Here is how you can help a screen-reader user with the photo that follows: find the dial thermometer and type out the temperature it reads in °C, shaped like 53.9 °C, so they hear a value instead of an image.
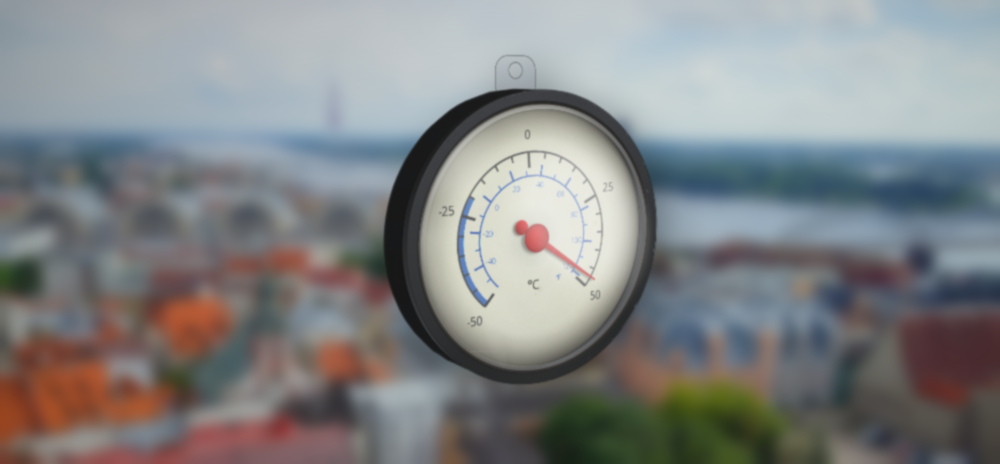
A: 47.5 °C
